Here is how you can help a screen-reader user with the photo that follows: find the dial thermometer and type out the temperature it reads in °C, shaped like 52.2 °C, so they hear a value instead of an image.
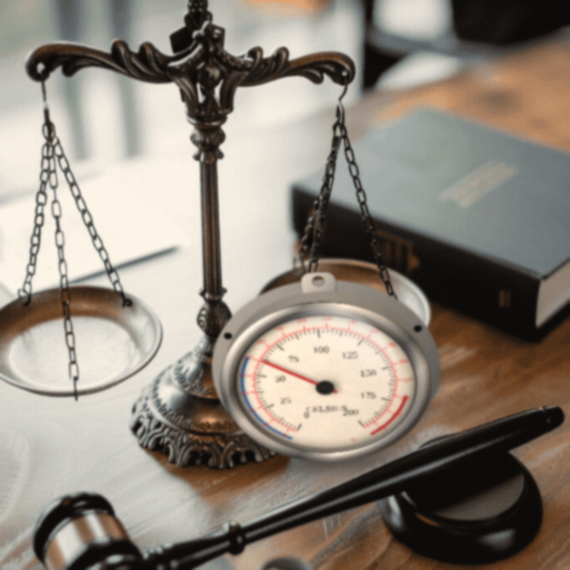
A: 62.5 °C
